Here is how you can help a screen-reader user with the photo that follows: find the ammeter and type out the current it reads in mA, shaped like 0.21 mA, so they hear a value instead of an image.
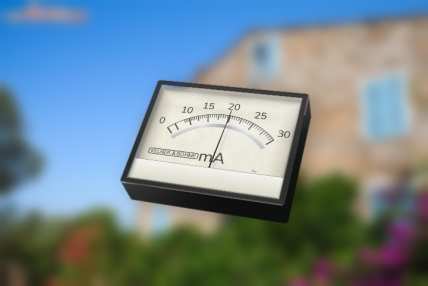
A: 20 mA
